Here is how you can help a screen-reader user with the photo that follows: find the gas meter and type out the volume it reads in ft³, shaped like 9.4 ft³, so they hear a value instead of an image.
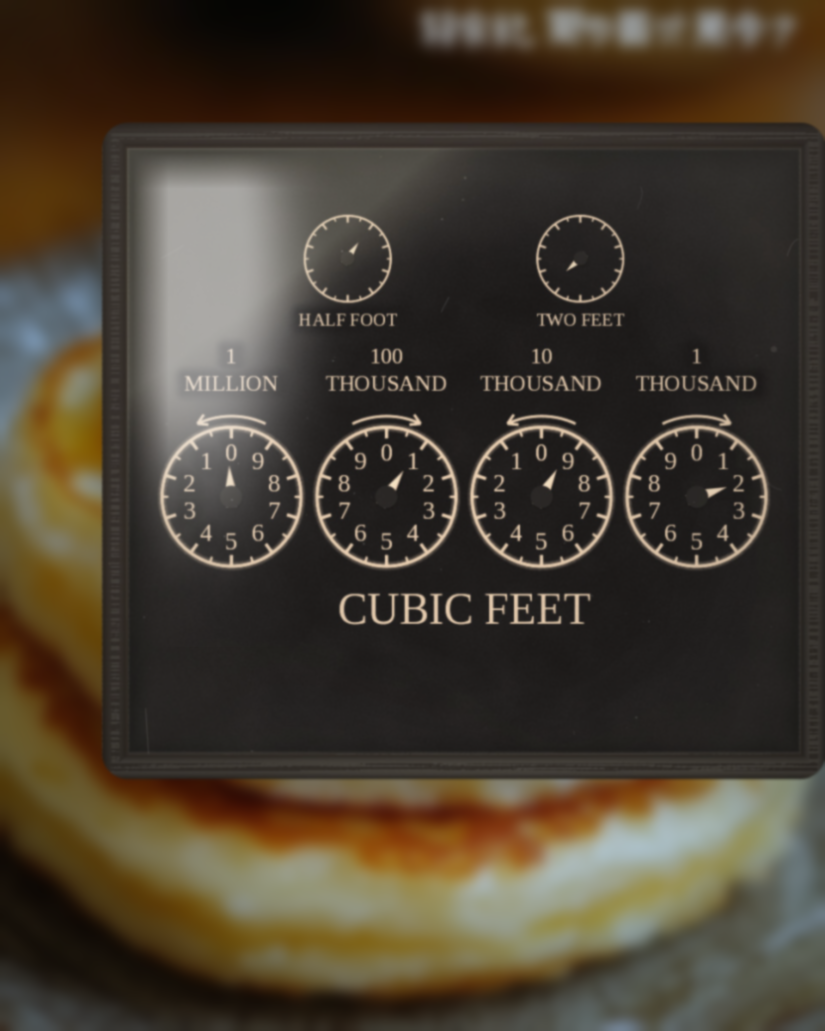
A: 9200 ft³
